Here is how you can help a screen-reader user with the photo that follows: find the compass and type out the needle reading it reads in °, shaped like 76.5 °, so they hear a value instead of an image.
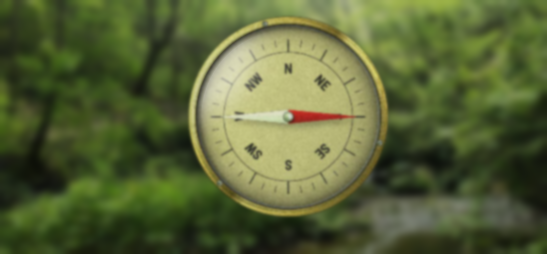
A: 90 °
